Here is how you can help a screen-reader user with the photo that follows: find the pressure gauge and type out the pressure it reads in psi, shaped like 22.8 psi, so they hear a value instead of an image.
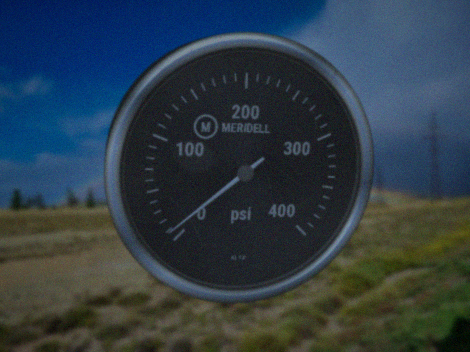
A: 10 psi
